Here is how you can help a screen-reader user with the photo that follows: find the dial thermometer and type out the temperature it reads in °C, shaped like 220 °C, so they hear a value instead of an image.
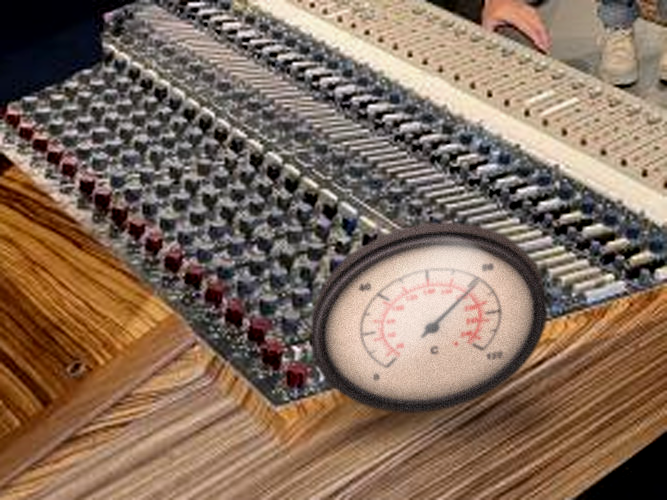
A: 80 °C
